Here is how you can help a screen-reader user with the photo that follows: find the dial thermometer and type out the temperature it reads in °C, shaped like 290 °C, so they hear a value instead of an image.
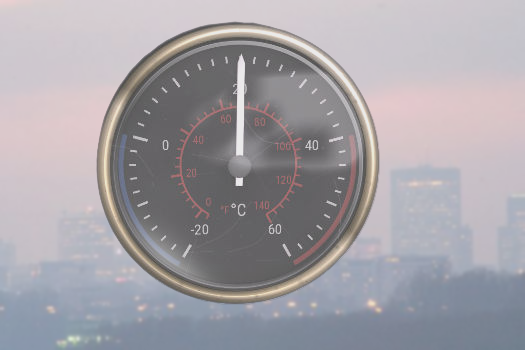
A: 20 °C
